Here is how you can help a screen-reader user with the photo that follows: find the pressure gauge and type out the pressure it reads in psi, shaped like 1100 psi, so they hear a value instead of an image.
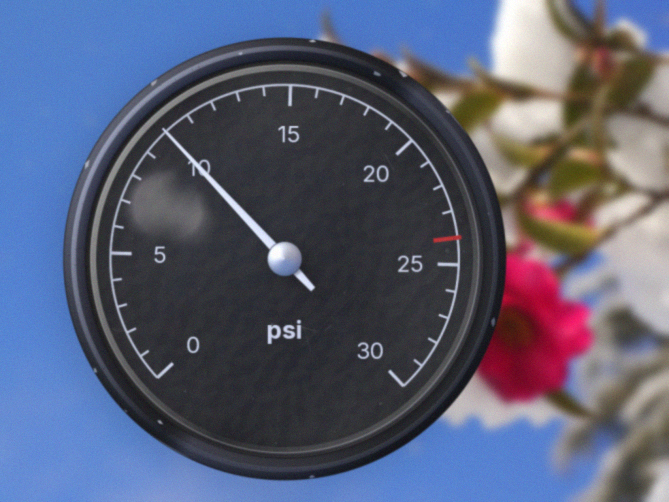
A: 10 psi
